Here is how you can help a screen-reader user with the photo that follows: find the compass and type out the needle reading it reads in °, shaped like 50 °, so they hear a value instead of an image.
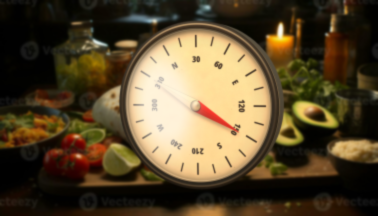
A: 150 °
